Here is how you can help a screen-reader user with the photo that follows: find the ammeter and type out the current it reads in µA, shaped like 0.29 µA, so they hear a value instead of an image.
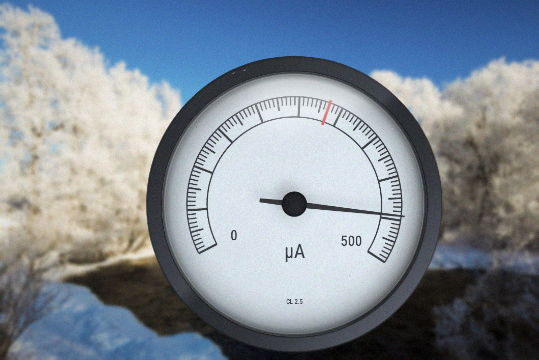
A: 445 µA
